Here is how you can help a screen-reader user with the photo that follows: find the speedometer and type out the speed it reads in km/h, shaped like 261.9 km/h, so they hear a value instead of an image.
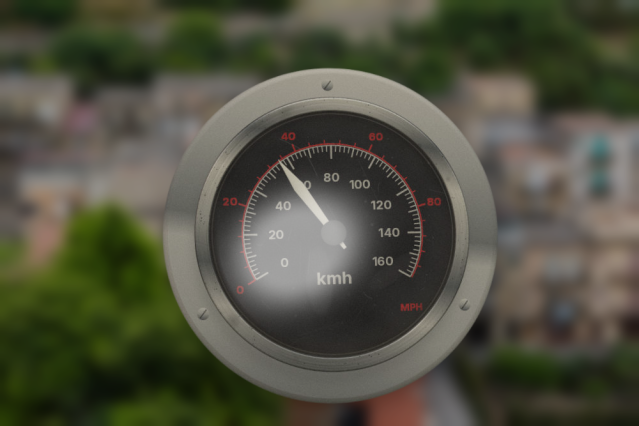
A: 56 km/h
